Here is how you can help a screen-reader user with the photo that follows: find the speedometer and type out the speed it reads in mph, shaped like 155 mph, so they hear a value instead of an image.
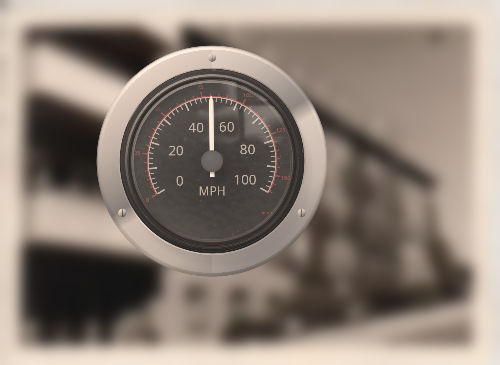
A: 50 mph
